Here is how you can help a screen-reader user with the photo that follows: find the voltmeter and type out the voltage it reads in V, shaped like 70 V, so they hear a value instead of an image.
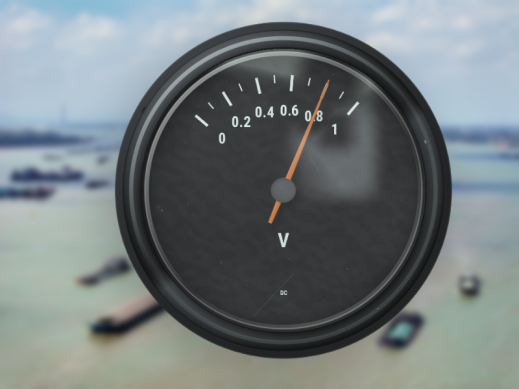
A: 0.8 V
